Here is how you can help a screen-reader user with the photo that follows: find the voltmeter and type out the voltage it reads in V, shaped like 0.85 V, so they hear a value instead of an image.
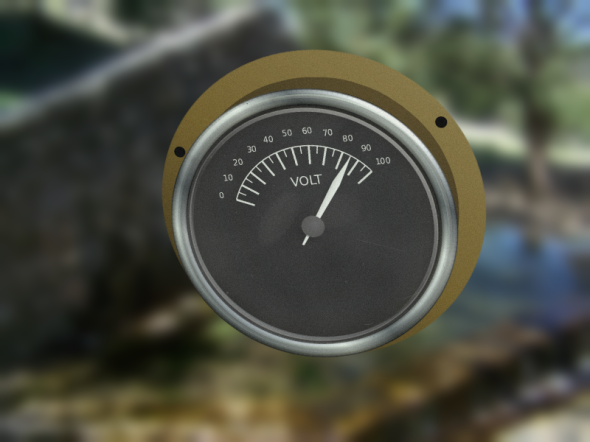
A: 85 V
